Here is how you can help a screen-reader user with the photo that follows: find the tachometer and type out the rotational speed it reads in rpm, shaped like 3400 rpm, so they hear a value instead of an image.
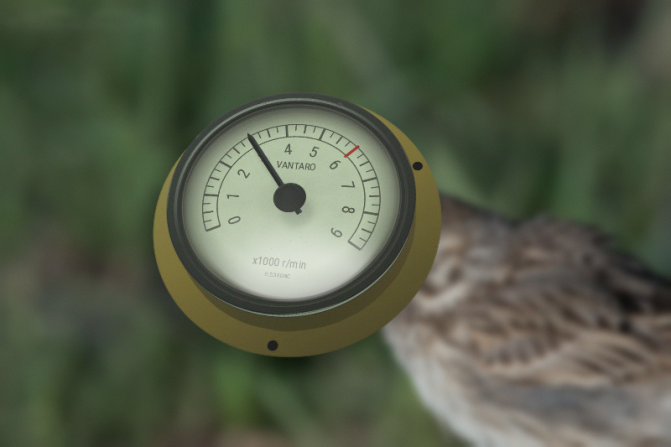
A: 3000 rpm
